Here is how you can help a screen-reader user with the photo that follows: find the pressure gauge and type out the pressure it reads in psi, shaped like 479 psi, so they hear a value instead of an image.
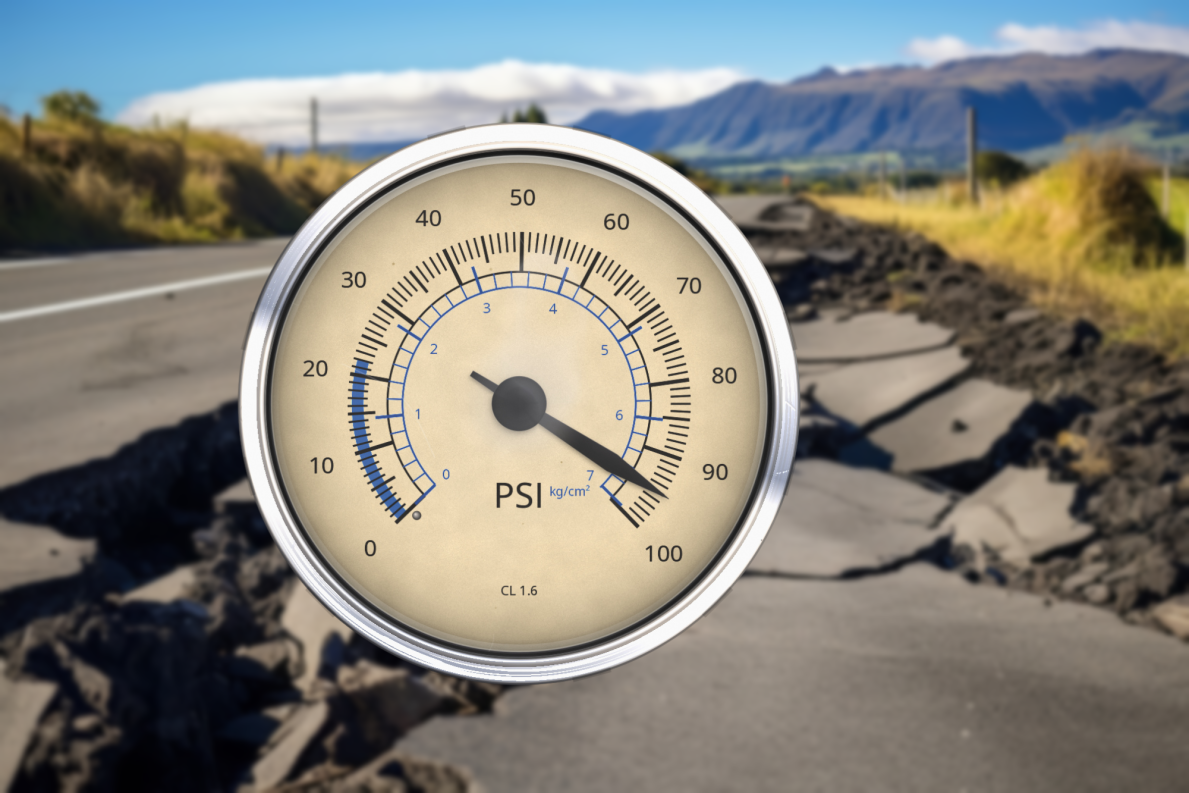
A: 95 psi
